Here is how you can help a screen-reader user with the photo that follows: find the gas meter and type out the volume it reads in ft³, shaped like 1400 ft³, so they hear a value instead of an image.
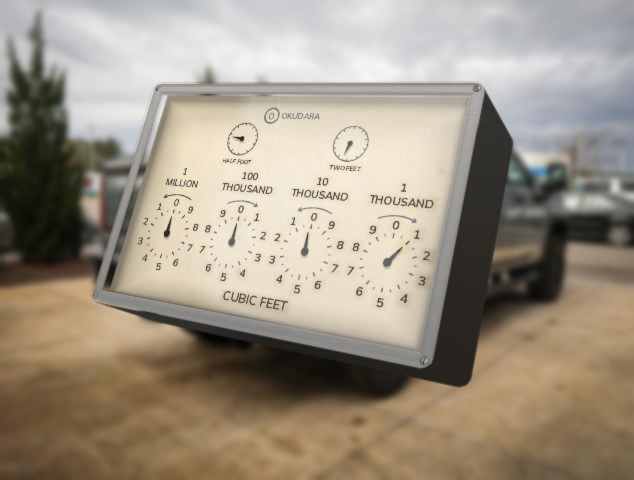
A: 100 ft³
